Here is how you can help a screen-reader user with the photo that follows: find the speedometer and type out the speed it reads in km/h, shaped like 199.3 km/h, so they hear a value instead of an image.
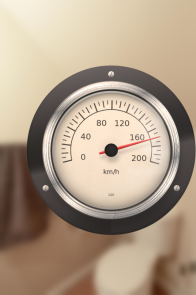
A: 170 km/h
